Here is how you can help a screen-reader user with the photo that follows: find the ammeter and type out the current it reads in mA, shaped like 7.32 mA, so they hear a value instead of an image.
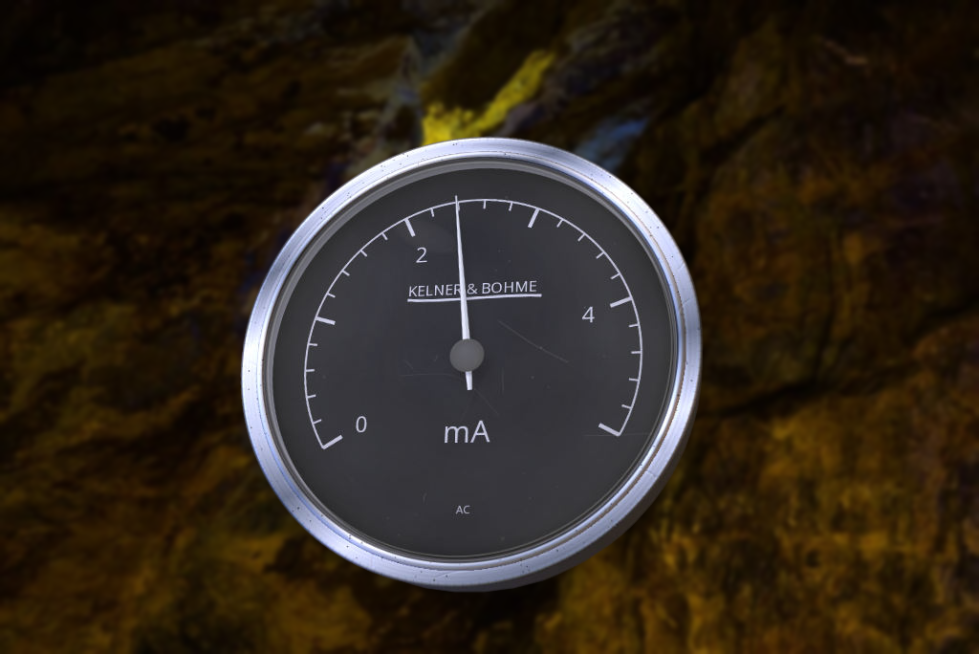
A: 2.4 mA
